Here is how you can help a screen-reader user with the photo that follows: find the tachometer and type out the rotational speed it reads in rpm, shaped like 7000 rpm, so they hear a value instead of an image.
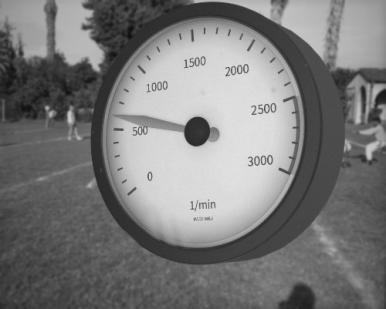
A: 600 rpm
